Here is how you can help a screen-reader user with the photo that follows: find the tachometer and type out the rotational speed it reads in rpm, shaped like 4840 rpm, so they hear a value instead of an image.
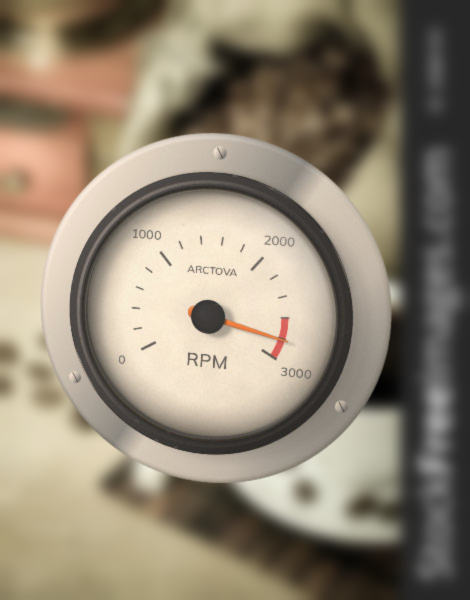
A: 2800 rpm
